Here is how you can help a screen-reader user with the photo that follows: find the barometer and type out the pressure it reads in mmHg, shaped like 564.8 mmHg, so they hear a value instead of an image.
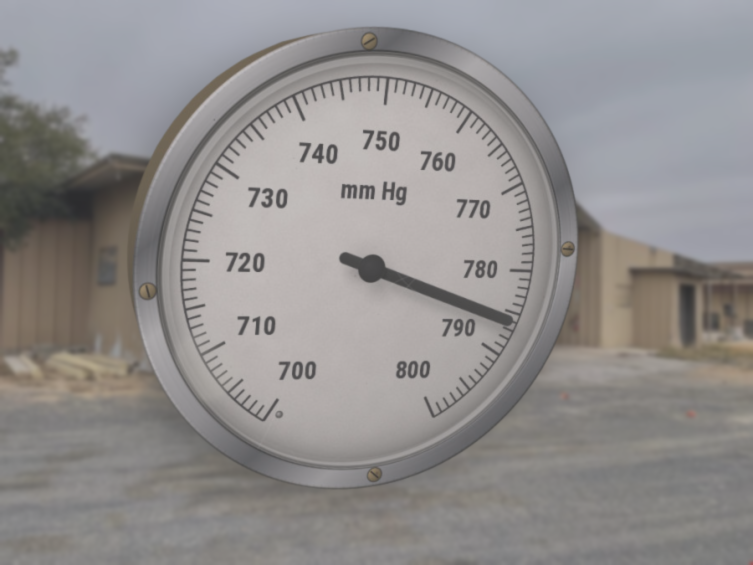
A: 786 mmHg
